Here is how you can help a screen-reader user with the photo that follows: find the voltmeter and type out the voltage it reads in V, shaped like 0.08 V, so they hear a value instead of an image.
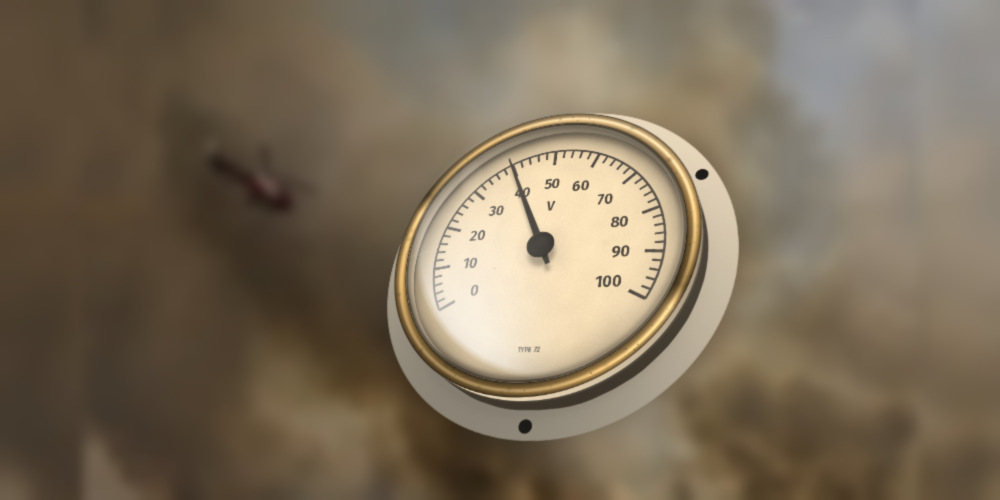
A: 40 V
